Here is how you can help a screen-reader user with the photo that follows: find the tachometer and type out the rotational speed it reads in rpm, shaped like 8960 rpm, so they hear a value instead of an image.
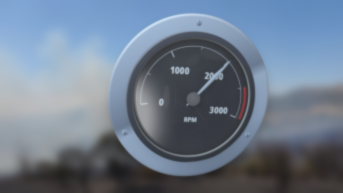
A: 2000 rpm
